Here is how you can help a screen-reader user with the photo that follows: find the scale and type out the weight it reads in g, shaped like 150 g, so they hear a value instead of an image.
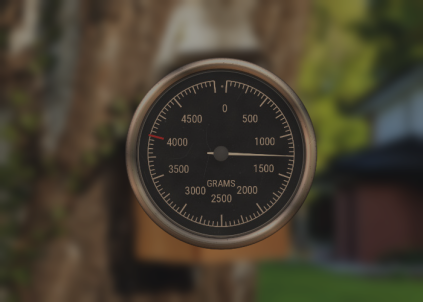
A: 1250 g
